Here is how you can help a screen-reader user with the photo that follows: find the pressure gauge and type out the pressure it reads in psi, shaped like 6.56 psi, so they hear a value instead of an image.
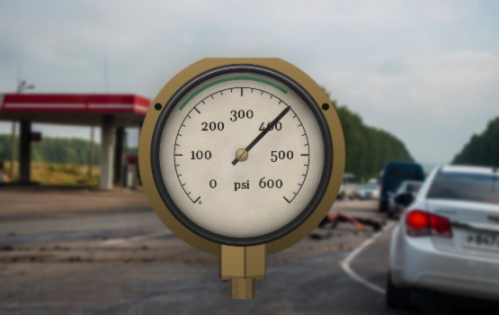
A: 400 psi
